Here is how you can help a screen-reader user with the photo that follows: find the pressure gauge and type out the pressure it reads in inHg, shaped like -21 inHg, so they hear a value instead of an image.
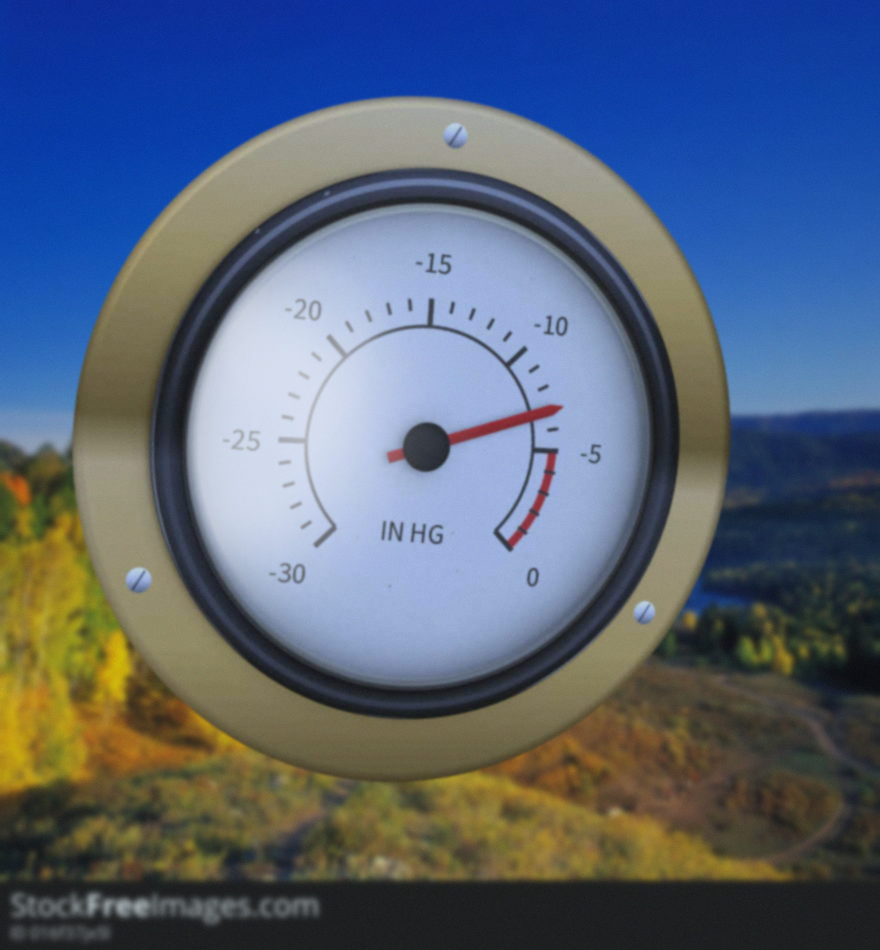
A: -7 inHg
